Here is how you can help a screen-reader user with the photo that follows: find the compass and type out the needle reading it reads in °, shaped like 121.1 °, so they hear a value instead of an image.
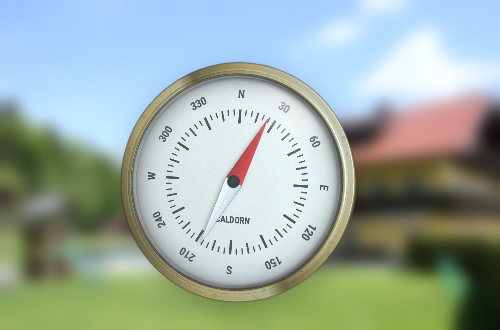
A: 25 °
